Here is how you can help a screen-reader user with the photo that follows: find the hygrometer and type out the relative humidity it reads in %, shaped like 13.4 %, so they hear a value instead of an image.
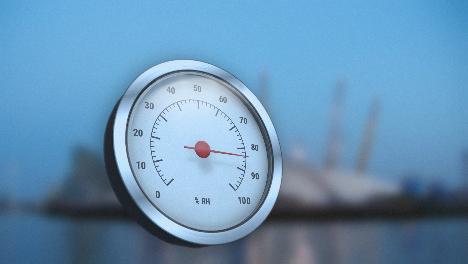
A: 84 %
